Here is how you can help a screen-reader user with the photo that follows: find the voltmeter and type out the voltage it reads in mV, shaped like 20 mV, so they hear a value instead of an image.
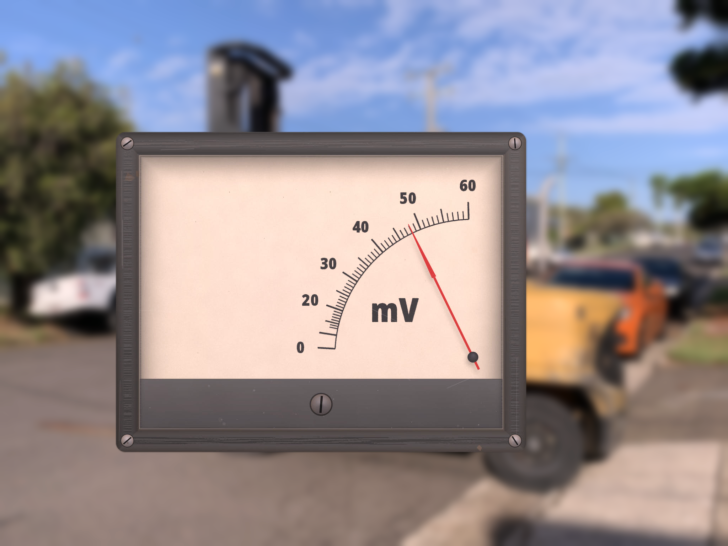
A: 48 mV
